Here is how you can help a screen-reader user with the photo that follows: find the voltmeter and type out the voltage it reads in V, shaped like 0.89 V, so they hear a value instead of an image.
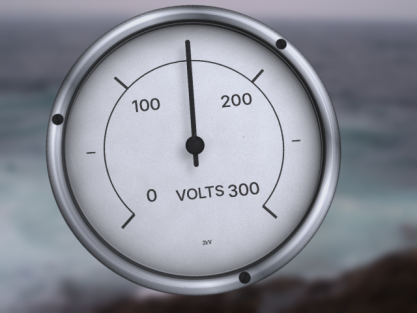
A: 150 V
